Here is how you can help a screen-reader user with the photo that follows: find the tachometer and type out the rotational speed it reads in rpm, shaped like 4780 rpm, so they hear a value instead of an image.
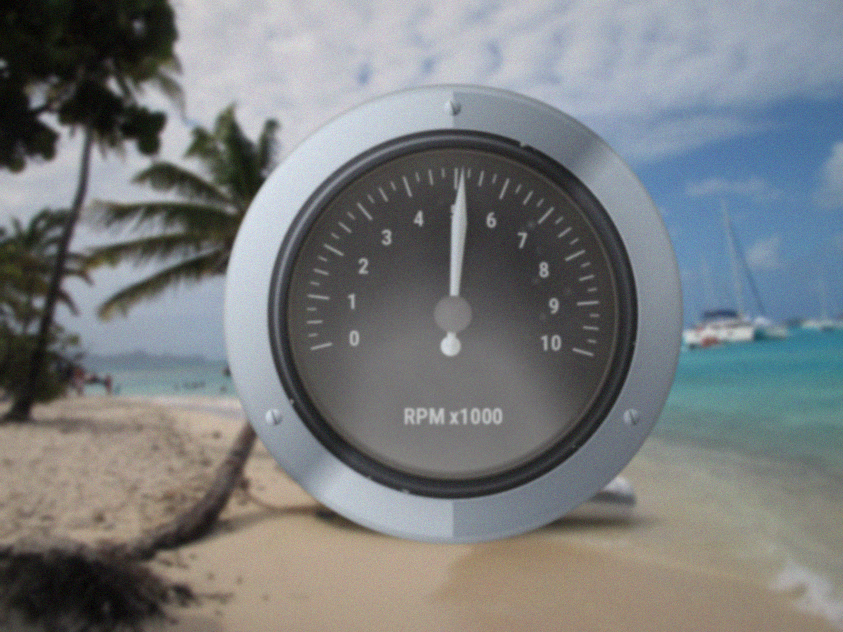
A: 5125 rpm
